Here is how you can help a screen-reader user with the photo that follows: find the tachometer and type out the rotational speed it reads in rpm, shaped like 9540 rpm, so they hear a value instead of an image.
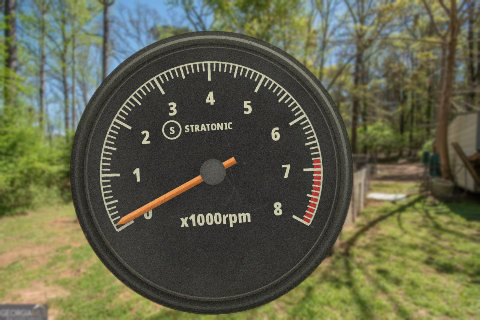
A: 100 rpm
